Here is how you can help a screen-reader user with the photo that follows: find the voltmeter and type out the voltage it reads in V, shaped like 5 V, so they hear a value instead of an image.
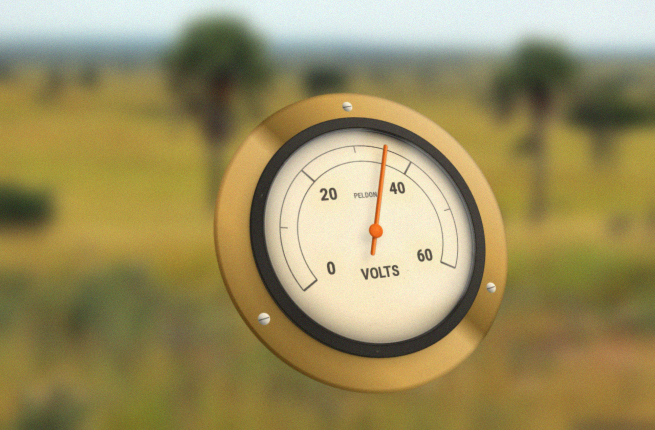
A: 35 V
